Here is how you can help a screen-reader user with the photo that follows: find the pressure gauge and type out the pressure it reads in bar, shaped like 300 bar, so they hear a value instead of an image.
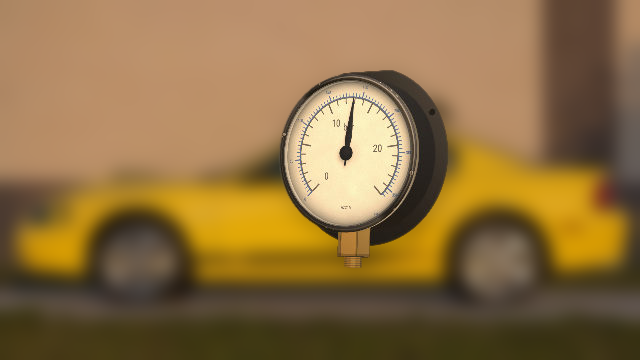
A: 13 bar
